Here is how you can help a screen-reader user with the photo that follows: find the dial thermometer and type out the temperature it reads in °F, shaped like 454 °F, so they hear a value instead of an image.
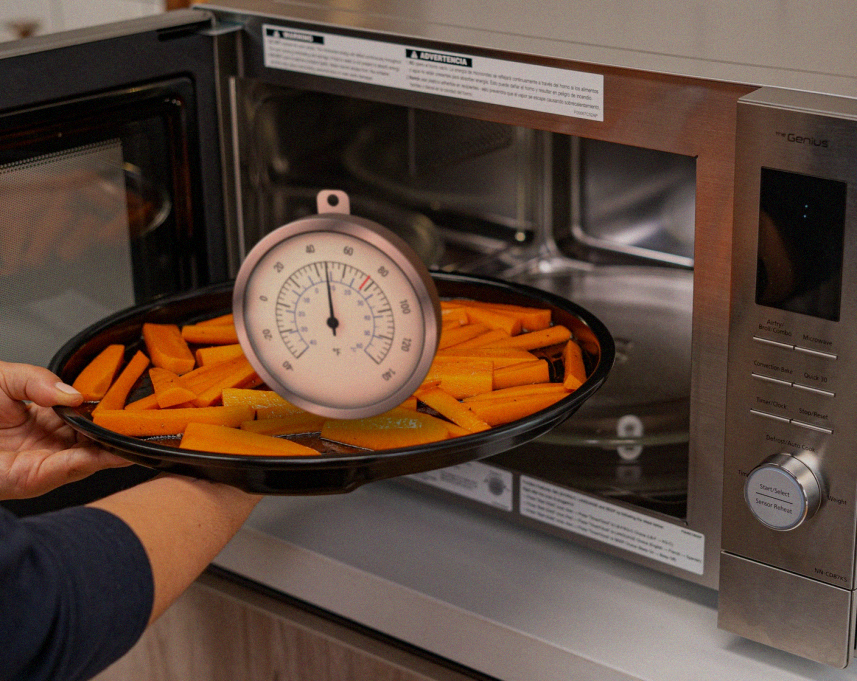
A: 48 °F
